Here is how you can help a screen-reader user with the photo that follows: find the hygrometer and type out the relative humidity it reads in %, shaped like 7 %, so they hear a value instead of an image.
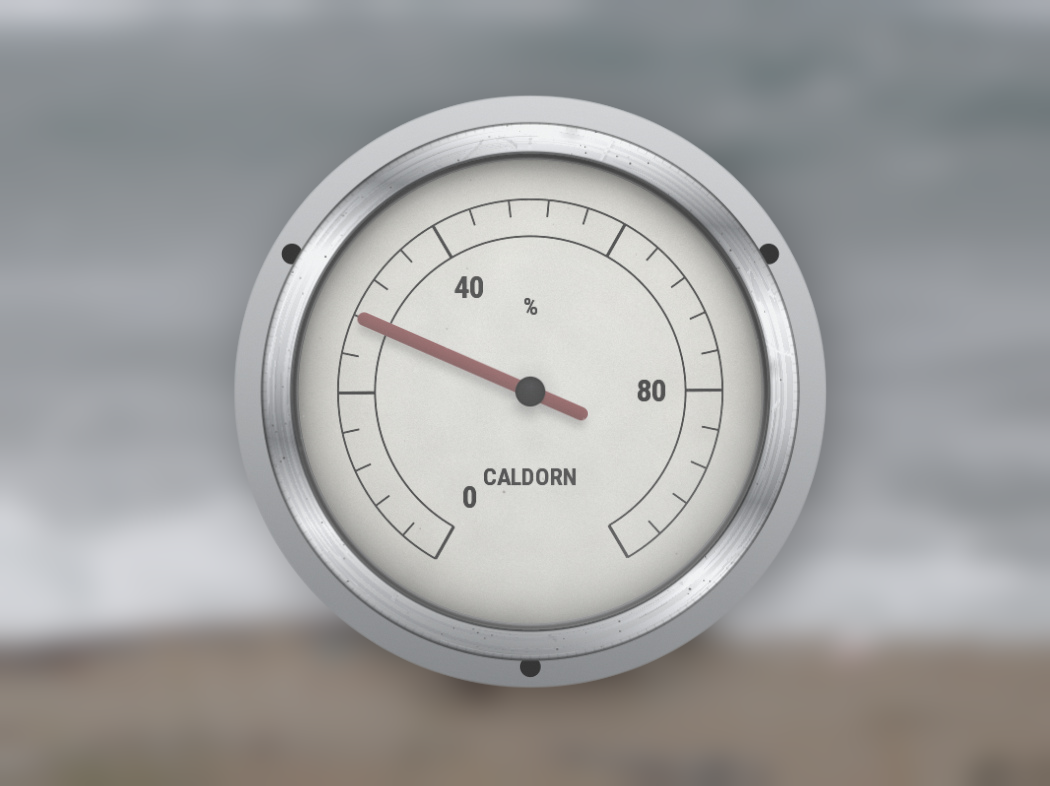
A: 28 %
